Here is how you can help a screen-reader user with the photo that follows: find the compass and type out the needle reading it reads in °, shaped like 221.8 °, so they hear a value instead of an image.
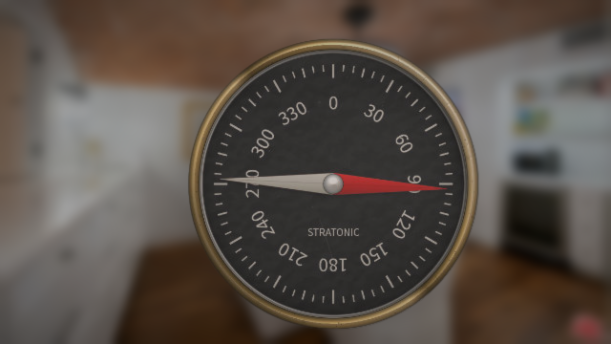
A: 92.5 °
